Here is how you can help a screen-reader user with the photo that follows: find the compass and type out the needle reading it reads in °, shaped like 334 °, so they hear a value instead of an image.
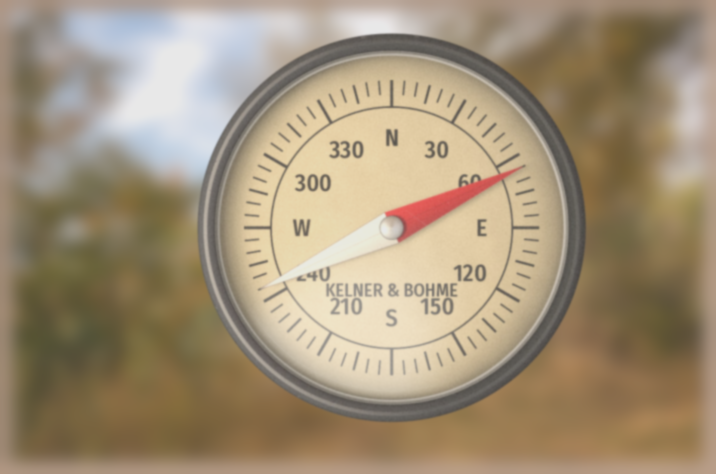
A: 65 °
